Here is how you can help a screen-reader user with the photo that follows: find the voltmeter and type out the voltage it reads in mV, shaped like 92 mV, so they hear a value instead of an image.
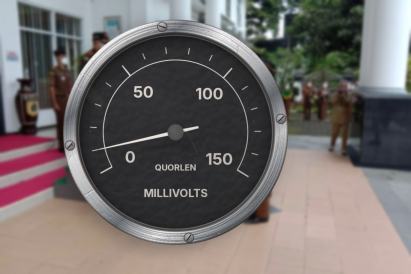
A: 10 mV
